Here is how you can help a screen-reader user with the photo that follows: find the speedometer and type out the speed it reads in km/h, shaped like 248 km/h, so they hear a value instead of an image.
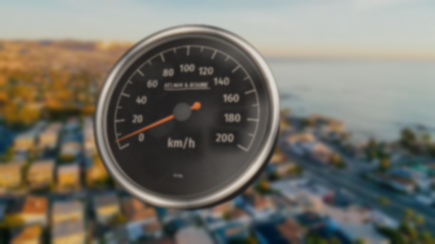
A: 5 km/h
